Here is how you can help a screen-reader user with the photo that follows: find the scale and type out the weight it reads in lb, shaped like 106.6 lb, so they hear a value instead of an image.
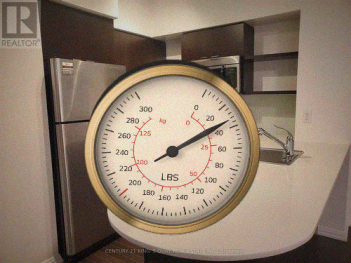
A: 32 lb
